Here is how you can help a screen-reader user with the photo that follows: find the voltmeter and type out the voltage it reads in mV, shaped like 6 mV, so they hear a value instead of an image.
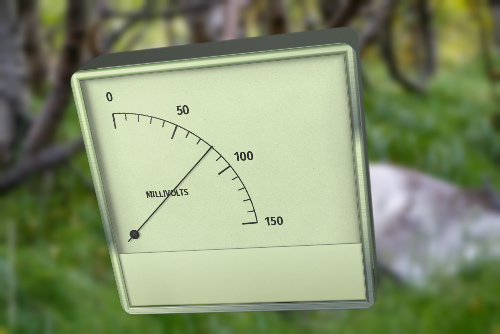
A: 80 mV
